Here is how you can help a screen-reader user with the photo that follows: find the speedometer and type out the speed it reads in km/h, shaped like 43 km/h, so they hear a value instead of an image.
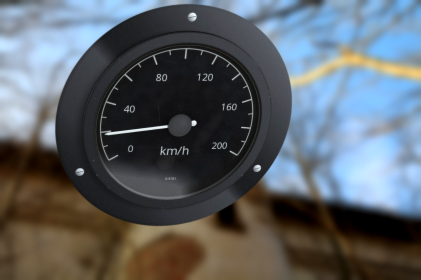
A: 20 km/h
